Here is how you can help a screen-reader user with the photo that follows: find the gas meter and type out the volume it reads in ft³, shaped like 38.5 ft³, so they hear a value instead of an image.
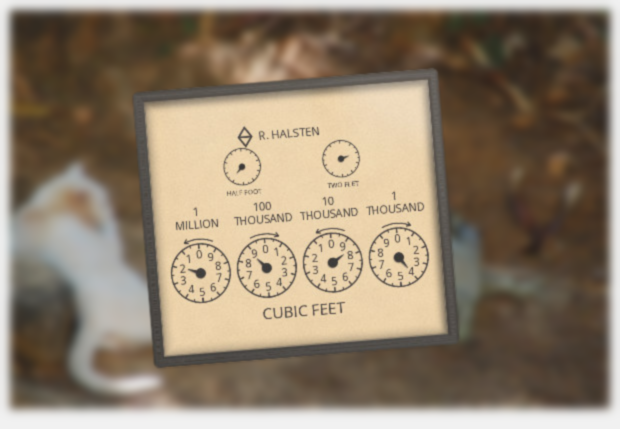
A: 188400 ft³
